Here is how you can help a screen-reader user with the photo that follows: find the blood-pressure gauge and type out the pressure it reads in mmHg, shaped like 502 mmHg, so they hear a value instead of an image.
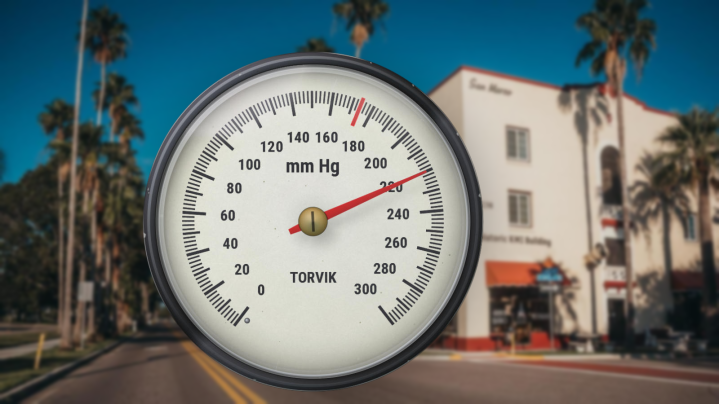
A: 220 mmHg
